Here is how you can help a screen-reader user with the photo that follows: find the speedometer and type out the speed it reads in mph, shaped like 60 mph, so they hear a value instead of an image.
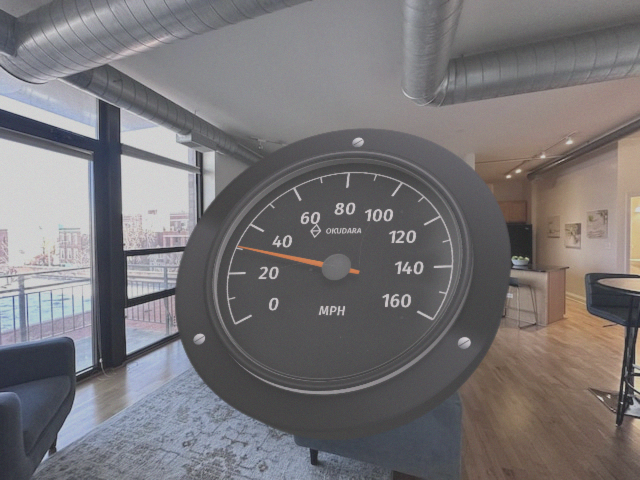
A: 30 mph
